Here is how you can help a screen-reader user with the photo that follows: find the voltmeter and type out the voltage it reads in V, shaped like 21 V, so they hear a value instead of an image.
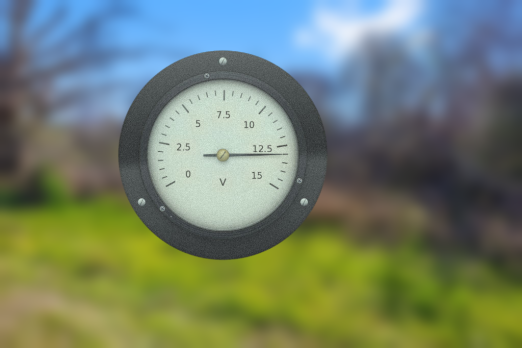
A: 13 V
